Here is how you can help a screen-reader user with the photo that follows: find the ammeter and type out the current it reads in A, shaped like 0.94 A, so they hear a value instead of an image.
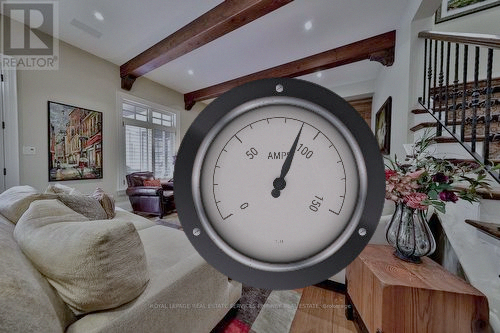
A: 90 A
